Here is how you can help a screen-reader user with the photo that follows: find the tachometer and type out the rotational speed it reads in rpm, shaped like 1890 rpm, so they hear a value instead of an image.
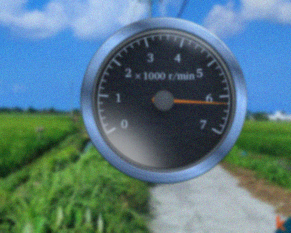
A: 6200 rpm
